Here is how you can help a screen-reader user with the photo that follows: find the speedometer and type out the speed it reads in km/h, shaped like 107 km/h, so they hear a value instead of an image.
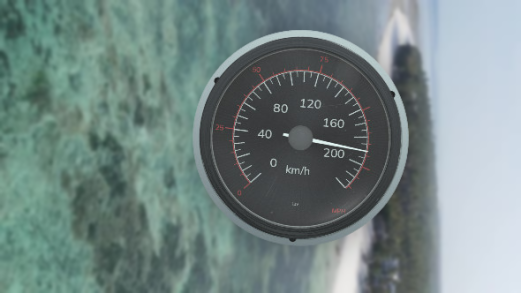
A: 190 km/h
